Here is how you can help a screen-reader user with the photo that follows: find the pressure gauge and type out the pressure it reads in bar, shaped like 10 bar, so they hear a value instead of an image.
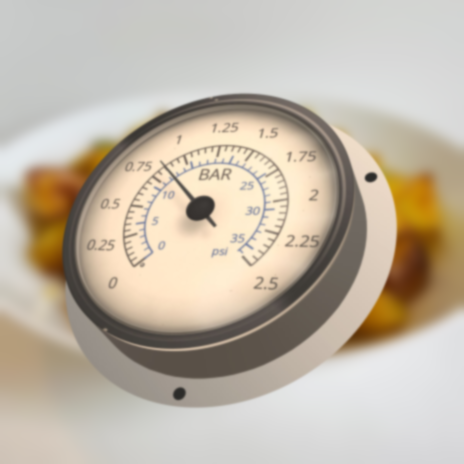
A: 0.85 bar
